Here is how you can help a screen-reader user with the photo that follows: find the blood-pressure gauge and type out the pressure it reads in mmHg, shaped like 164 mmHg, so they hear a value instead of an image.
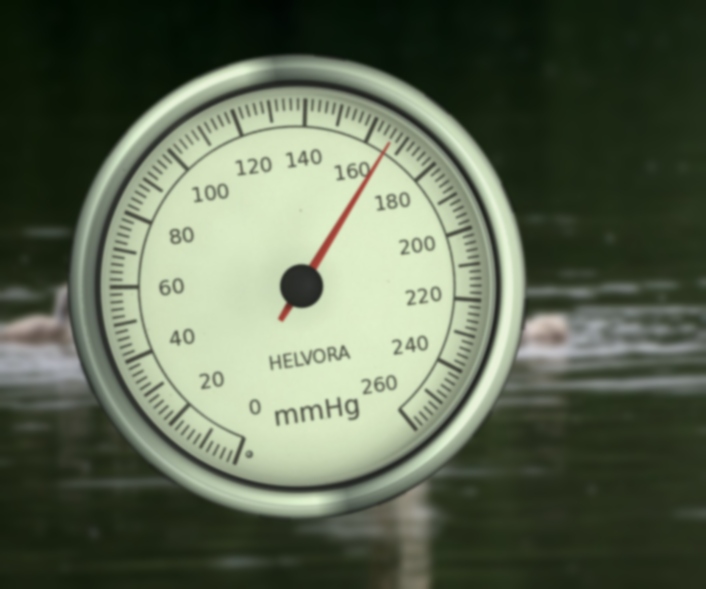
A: 166 mmHg
